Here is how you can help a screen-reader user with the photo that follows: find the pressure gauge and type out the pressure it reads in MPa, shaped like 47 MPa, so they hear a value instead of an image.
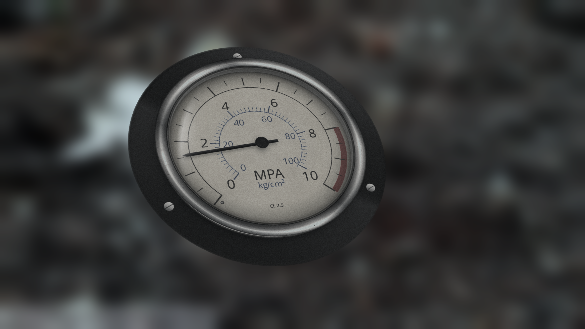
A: 1.5 MPa
